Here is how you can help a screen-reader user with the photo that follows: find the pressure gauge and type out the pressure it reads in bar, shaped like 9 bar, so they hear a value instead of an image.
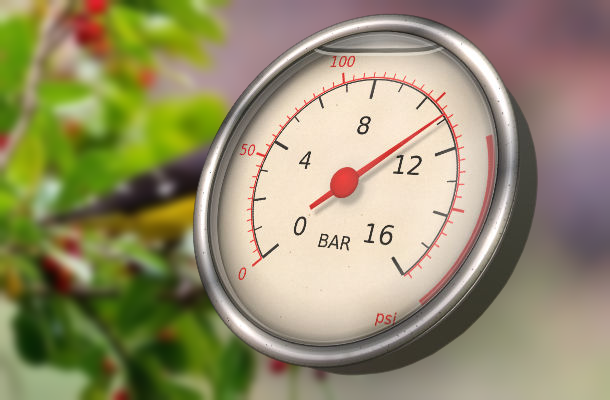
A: 11 bar
